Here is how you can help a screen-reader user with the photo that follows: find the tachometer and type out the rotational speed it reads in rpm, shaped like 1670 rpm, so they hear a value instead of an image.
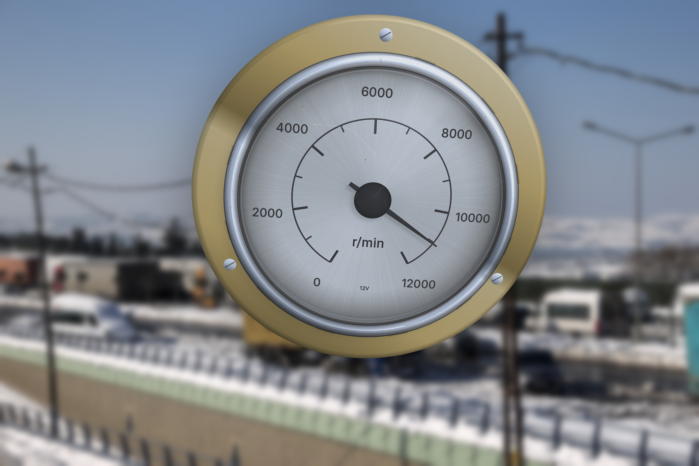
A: 11000 rpm
